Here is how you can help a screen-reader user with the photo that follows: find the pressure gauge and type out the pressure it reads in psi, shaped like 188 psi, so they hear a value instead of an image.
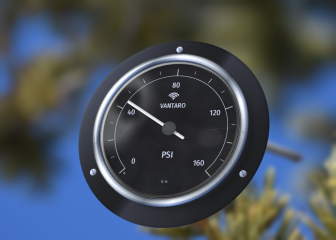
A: 45 psi
